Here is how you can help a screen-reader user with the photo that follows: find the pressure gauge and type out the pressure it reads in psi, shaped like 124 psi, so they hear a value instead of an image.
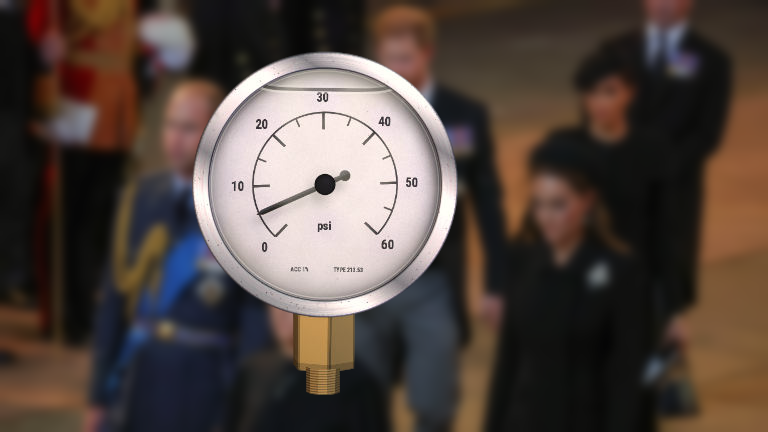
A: 5 psi
